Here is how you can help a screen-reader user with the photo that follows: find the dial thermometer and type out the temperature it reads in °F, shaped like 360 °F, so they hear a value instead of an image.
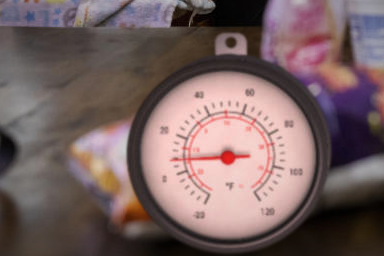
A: 8 °F
